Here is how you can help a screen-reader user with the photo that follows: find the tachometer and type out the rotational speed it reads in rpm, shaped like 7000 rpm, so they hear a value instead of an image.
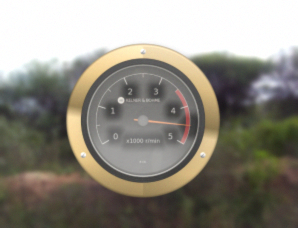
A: 4500 rpm
